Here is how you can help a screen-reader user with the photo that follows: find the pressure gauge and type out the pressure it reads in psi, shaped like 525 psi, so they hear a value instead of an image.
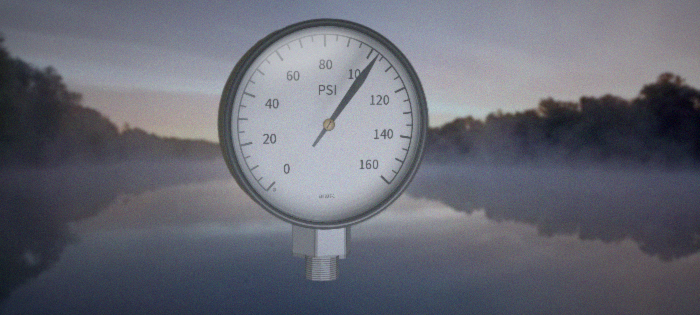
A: 102.5 psi
